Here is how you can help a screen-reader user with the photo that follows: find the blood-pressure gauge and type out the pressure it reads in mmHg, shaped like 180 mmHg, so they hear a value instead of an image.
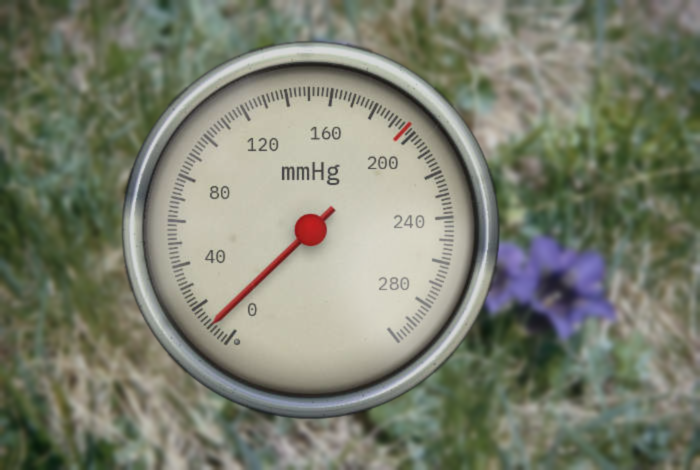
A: 10 mmHg
